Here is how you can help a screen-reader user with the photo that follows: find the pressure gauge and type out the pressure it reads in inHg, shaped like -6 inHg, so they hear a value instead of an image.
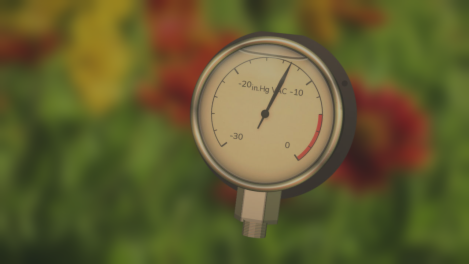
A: -13 inHg
